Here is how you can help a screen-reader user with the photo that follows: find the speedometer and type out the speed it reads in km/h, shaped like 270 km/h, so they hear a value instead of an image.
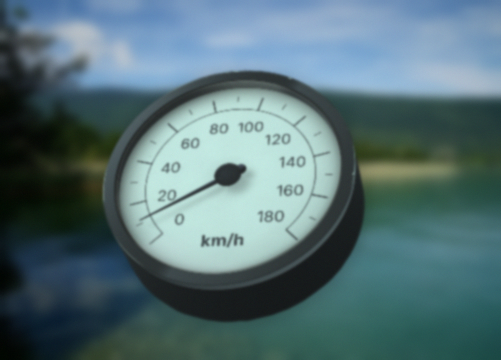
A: 10 km/h
